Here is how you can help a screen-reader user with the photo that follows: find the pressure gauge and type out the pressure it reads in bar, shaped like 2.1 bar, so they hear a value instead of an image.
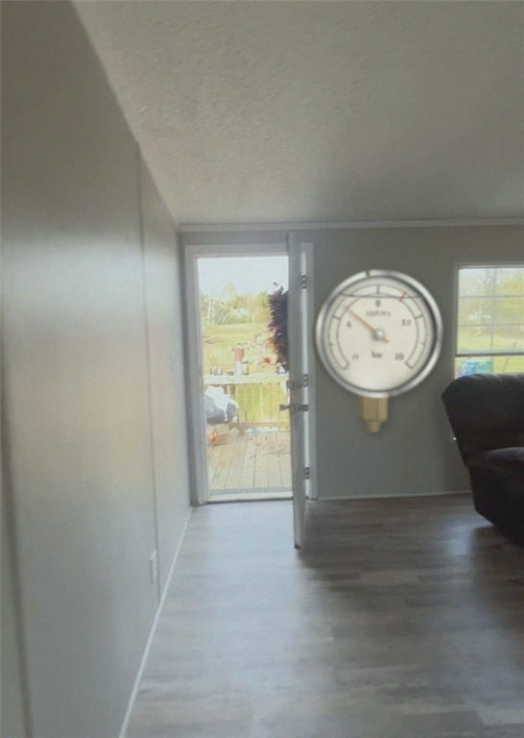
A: 5 bar
